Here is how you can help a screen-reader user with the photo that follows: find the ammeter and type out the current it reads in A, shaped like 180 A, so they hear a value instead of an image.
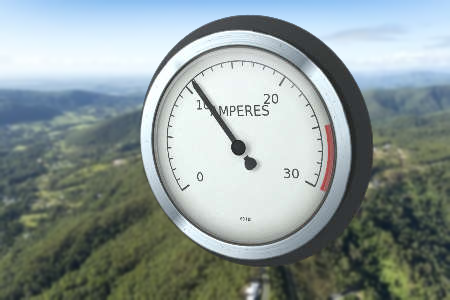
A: 11 A
